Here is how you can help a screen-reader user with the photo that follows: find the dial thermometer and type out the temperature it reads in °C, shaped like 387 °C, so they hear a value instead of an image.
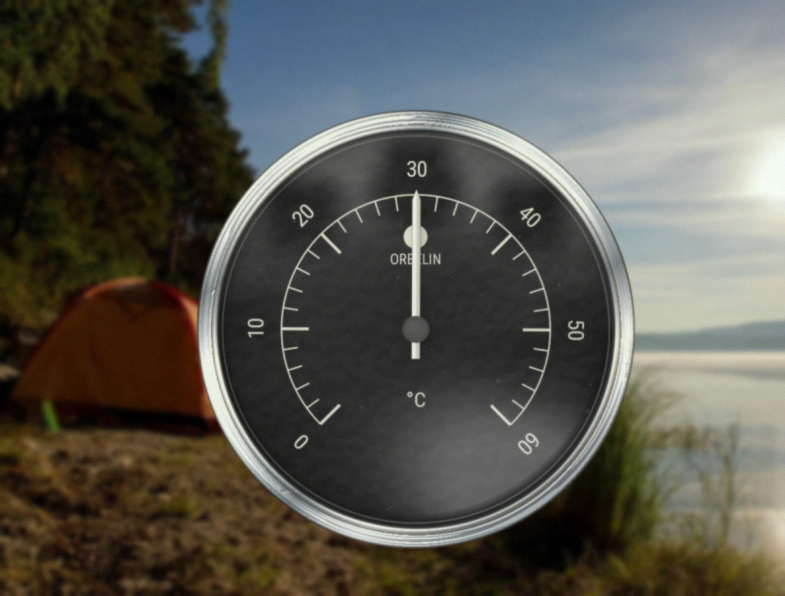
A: 30 °C
